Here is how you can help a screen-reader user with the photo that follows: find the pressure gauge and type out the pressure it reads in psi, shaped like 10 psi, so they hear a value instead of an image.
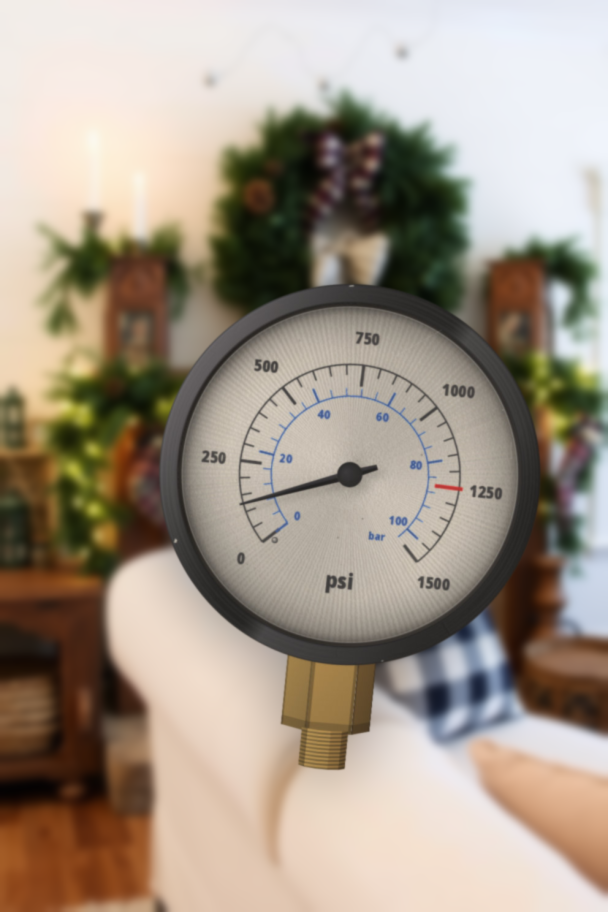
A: 125 psi
